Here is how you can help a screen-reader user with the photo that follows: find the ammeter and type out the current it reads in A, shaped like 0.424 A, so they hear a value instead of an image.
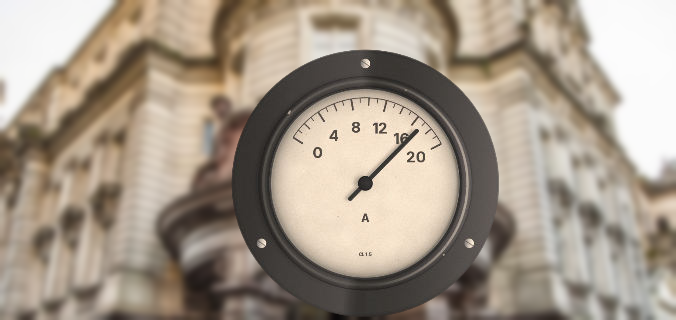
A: 17 A
